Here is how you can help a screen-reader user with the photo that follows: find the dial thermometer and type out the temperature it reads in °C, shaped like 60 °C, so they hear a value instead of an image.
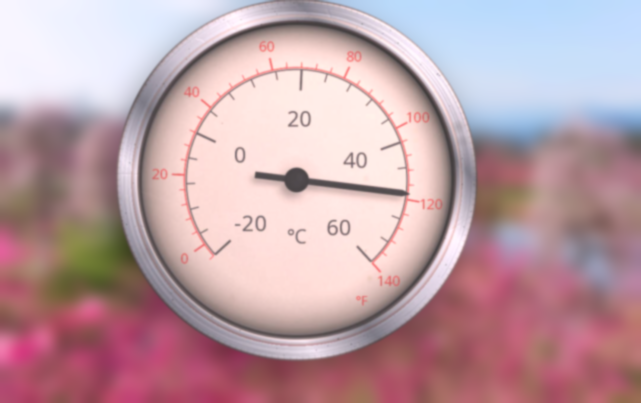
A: 48 °C
